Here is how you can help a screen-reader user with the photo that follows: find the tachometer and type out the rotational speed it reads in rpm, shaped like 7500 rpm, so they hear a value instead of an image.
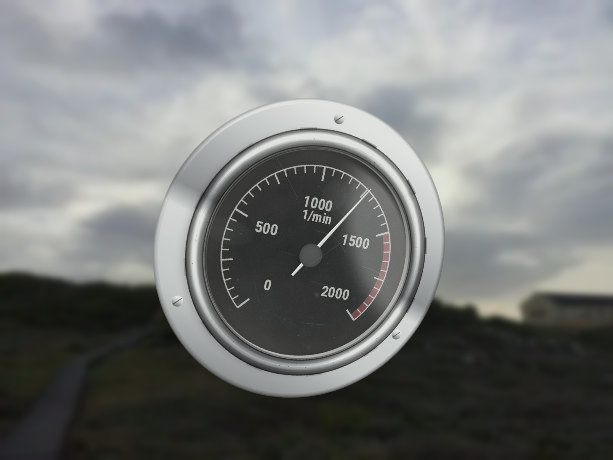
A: 1250 rpm
